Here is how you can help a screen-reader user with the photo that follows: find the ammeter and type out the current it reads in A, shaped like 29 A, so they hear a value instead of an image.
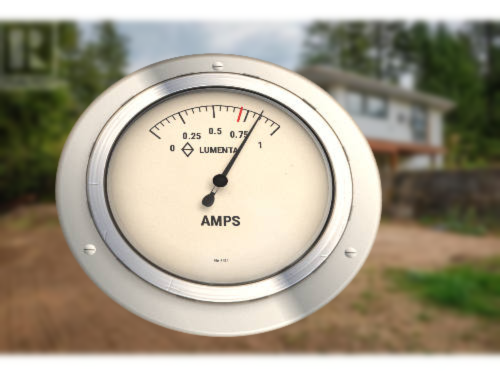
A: 0.85 A
